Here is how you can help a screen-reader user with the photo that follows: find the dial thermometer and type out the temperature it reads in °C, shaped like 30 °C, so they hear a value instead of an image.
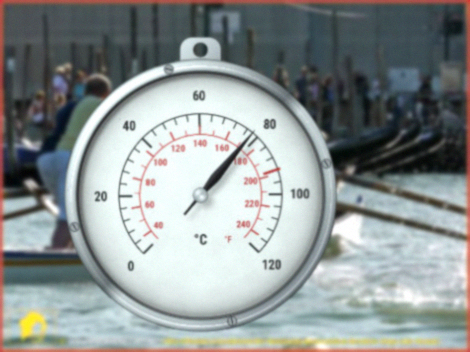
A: 78 °C
